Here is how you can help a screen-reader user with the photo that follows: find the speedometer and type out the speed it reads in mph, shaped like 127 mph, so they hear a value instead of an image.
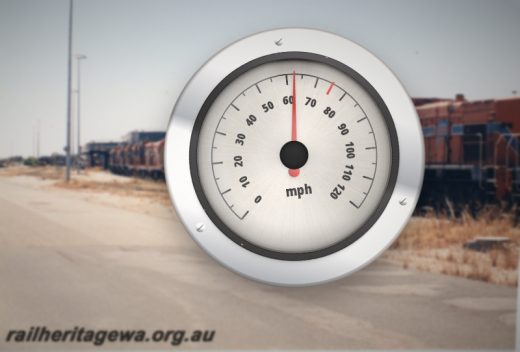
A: 62.5 mph
